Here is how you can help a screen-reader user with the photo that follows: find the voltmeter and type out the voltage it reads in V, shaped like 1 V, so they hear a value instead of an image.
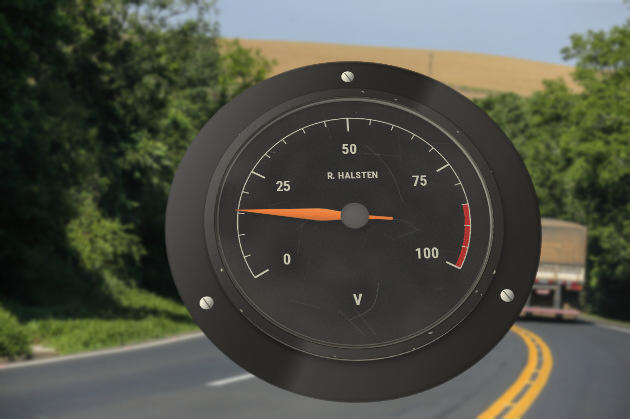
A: 15 V
